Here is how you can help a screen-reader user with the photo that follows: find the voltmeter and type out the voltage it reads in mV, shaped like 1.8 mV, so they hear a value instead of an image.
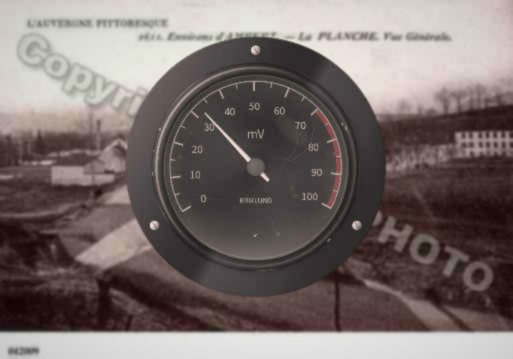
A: 32.5 mV
